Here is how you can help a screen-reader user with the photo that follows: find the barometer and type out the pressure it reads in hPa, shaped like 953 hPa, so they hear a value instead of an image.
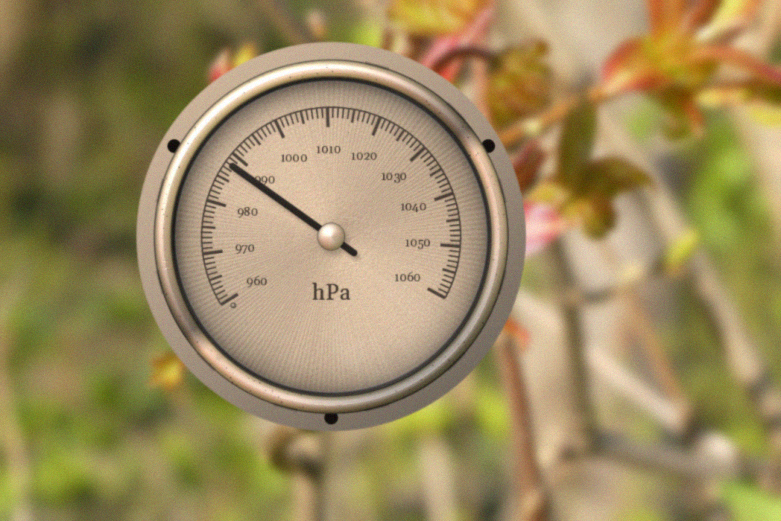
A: 988 hPa
